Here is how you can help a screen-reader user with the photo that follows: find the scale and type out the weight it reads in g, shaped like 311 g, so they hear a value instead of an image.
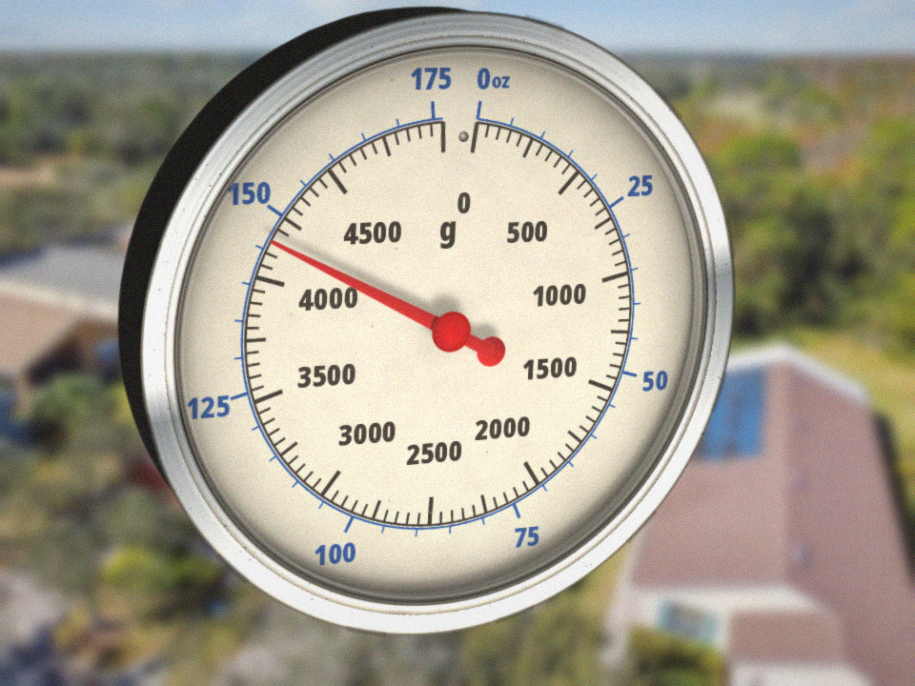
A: 4150 g
